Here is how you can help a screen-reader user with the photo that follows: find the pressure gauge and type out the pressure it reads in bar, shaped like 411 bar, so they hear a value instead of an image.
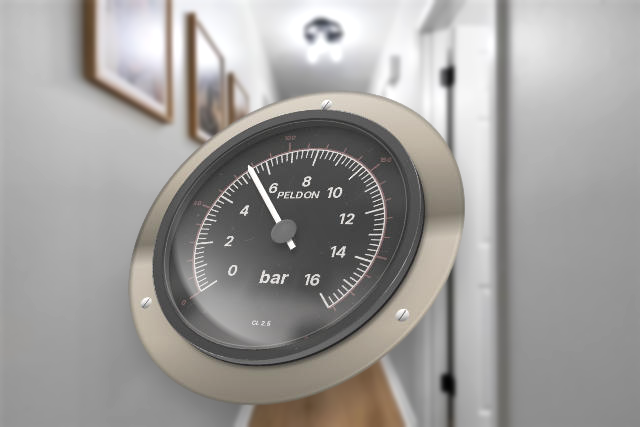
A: 5.4 bar
